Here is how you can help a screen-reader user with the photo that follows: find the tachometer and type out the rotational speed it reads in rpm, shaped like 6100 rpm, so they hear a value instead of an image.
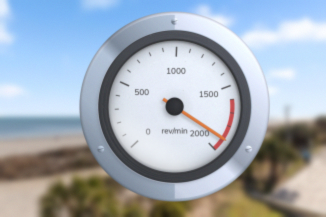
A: 1900 rpm
